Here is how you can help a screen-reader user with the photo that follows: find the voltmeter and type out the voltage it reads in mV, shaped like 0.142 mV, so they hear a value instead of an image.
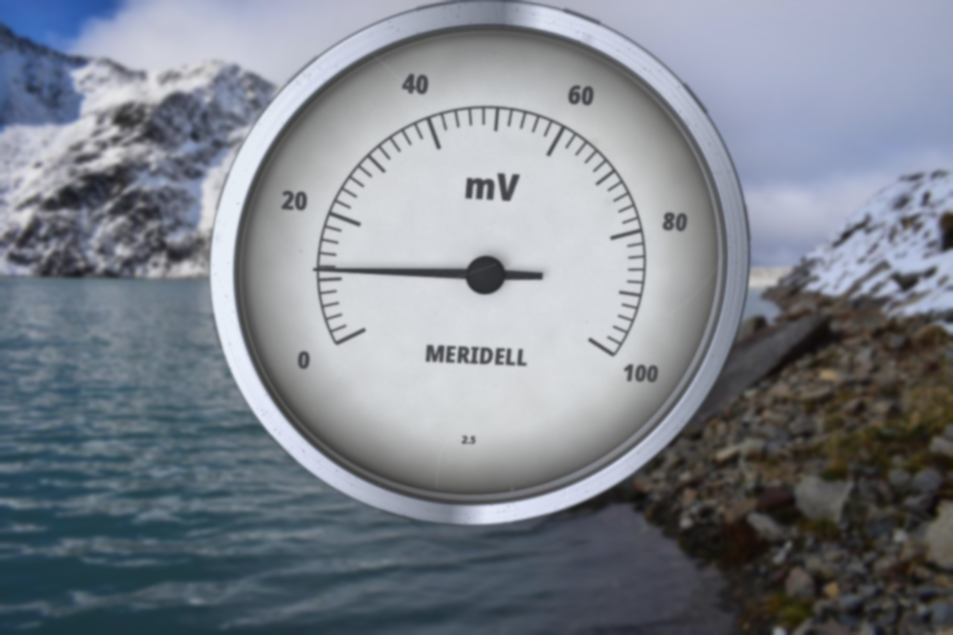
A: 12 mV
